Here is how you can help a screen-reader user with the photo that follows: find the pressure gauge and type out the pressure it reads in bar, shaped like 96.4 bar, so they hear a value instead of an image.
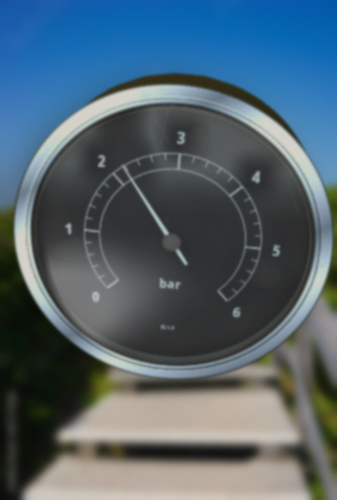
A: 2.2 bar
